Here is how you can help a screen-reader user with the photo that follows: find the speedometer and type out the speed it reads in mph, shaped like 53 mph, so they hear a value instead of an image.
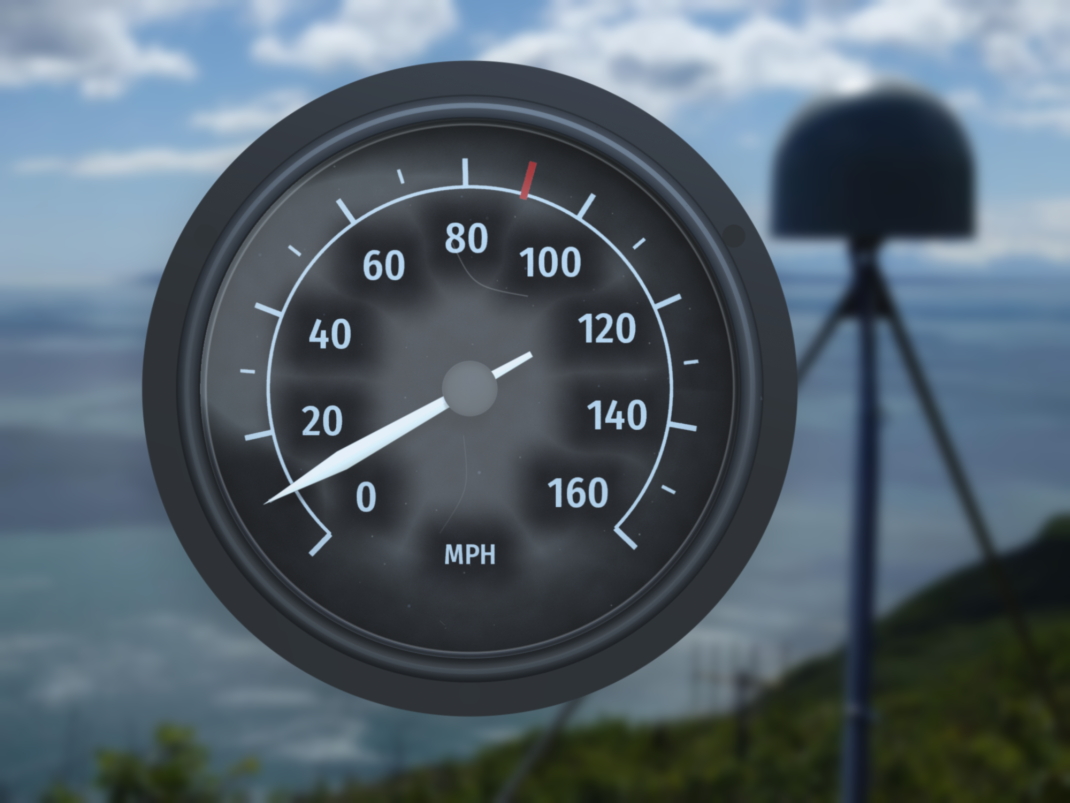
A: 10 mph
